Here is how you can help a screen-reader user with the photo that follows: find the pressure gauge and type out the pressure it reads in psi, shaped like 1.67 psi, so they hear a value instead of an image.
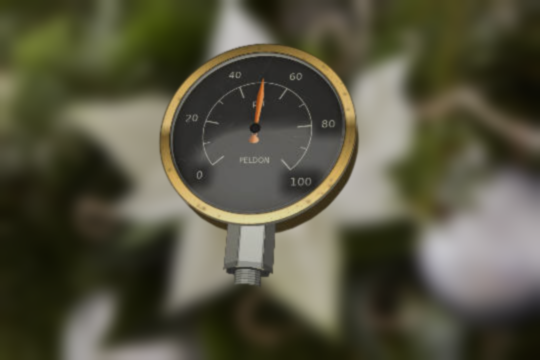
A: 50 psi
